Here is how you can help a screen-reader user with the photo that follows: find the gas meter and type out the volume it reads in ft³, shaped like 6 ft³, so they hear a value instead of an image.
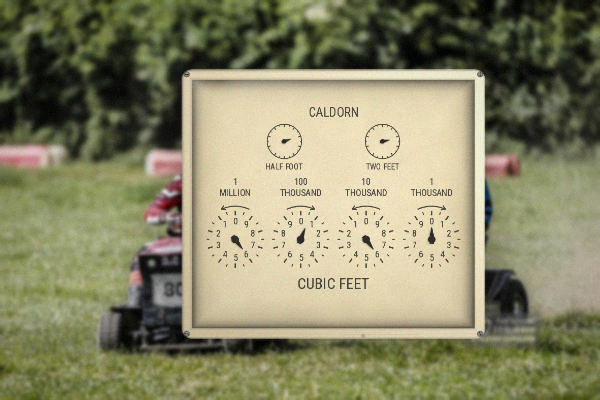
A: 606000 ft³
